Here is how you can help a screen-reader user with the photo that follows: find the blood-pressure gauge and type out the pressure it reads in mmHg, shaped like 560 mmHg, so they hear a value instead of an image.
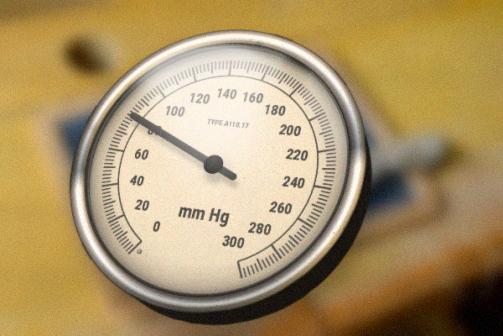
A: 80 mmHg
